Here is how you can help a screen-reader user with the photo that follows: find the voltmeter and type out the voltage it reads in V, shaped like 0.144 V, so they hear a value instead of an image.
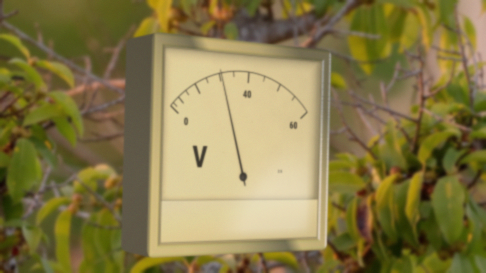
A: 30 V
